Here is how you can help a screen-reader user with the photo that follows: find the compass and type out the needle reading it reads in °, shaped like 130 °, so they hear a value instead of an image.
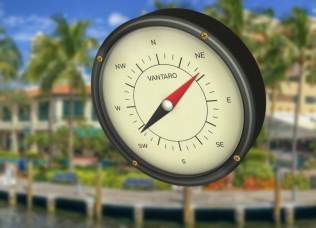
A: 55 °
